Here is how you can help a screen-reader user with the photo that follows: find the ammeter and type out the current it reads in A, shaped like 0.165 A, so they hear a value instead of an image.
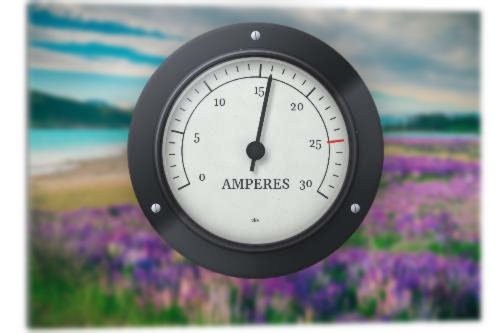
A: 16 A
